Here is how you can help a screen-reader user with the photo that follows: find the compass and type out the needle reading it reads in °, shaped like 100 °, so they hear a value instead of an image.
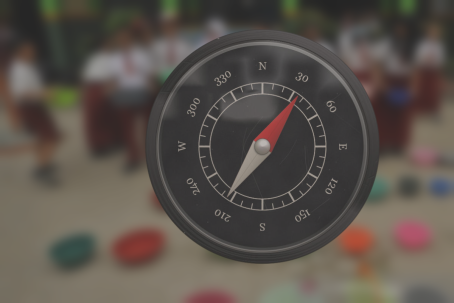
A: 35 °
